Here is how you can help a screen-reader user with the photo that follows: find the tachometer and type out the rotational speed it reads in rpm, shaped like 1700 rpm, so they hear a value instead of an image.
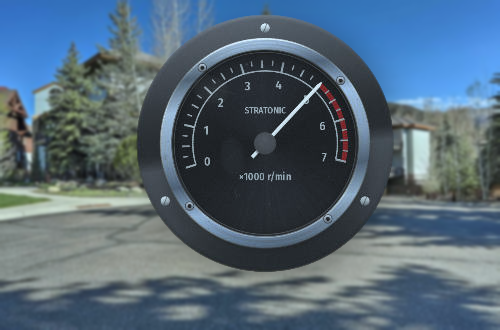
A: 5000 rpm
